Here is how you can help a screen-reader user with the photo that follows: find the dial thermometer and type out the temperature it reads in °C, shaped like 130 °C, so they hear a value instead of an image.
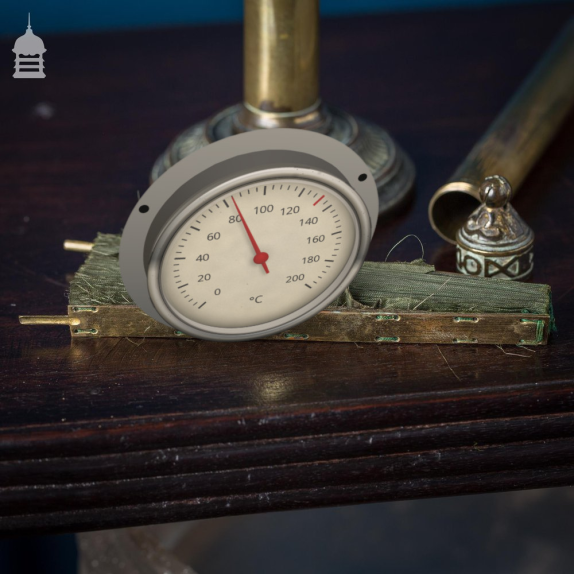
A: 84 °C
